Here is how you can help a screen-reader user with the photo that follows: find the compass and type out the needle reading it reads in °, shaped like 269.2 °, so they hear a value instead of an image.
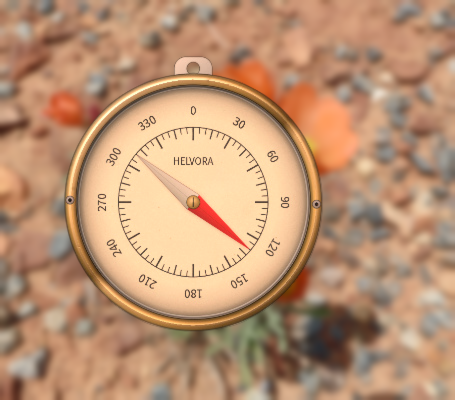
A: 130 °
